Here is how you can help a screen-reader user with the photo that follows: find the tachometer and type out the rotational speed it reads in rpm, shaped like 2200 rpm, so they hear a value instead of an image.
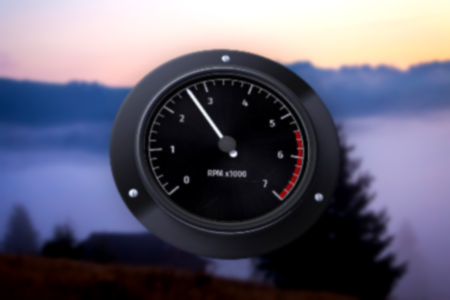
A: 2600 rpm
